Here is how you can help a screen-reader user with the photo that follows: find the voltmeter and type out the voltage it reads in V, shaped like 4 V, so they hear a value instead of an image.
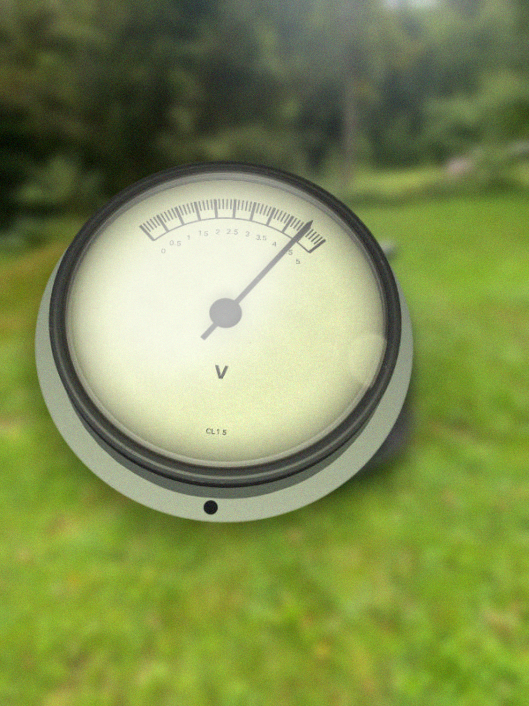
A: 4.5 V
